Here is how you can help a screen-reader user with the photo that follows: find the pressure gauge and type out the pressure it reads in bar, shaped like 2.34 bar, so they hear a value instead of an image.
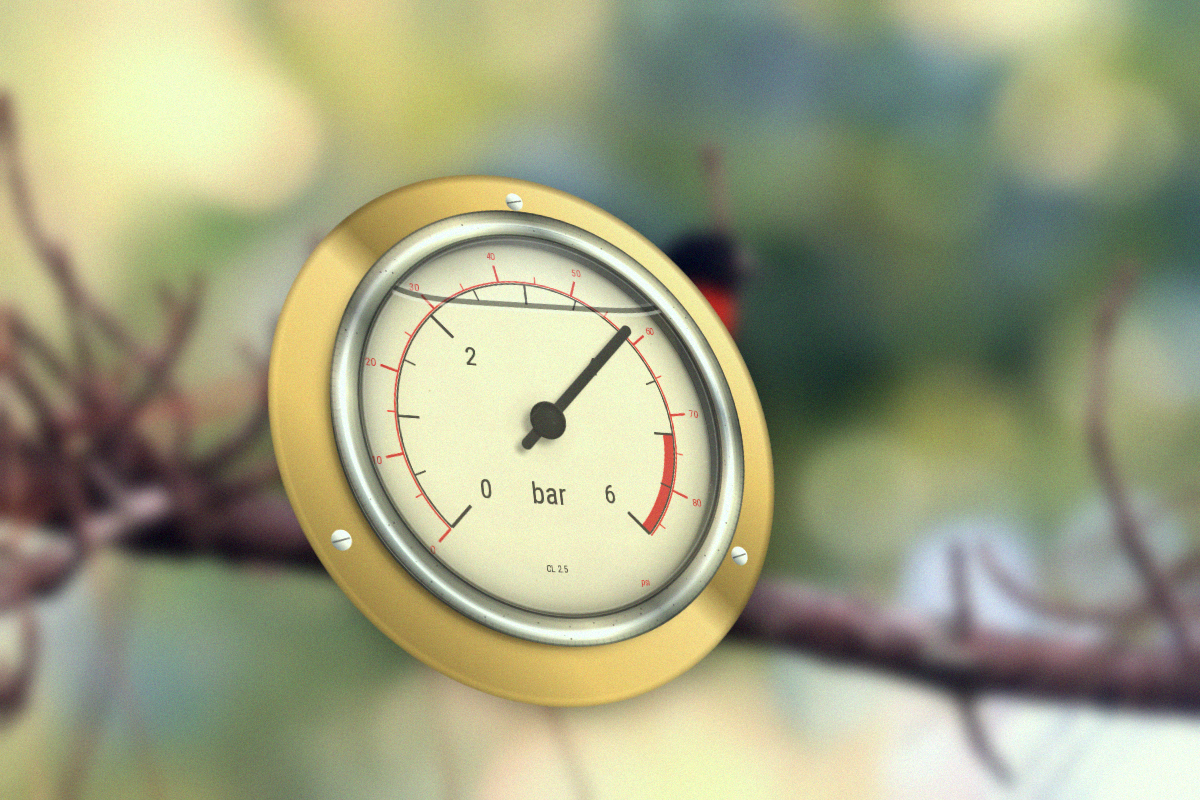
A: 4 bar
